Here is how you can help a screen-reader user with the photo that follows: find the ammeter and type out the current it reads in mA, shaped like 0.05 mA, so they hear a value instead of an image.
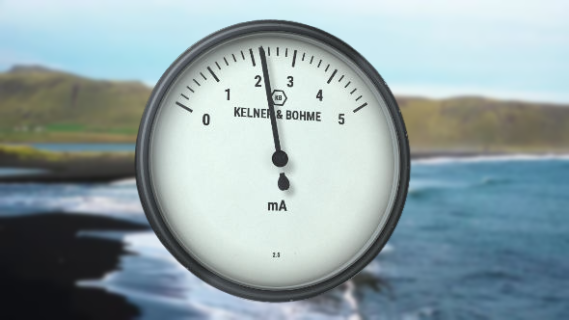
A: 2.2 mA
